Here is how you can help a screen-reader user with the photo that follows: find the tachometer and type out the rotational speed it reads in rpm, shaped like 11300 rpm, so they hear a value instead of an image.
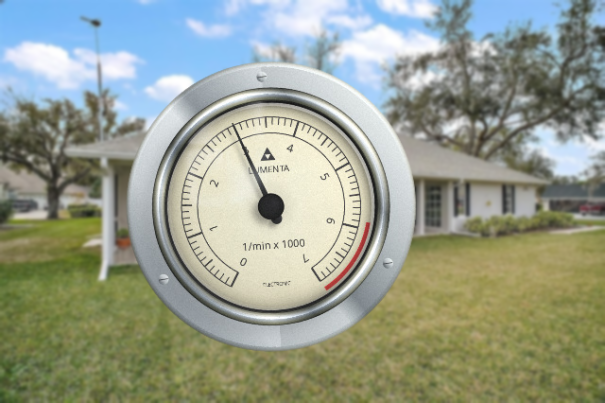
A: 3000 rpm
